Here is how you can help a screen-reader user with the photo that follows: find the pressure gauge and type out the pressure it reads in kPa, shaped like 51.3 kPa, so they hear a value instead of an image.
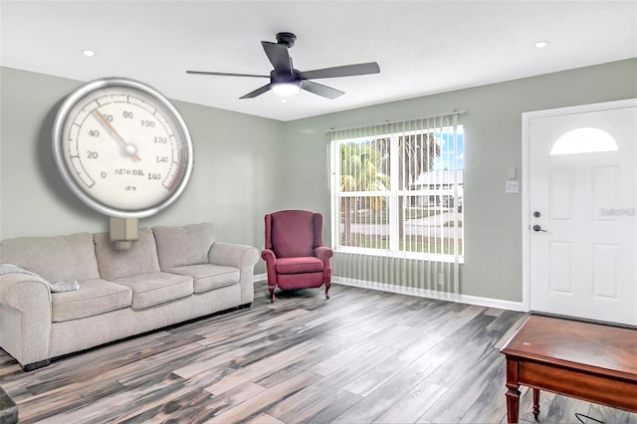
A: 55 kPa
